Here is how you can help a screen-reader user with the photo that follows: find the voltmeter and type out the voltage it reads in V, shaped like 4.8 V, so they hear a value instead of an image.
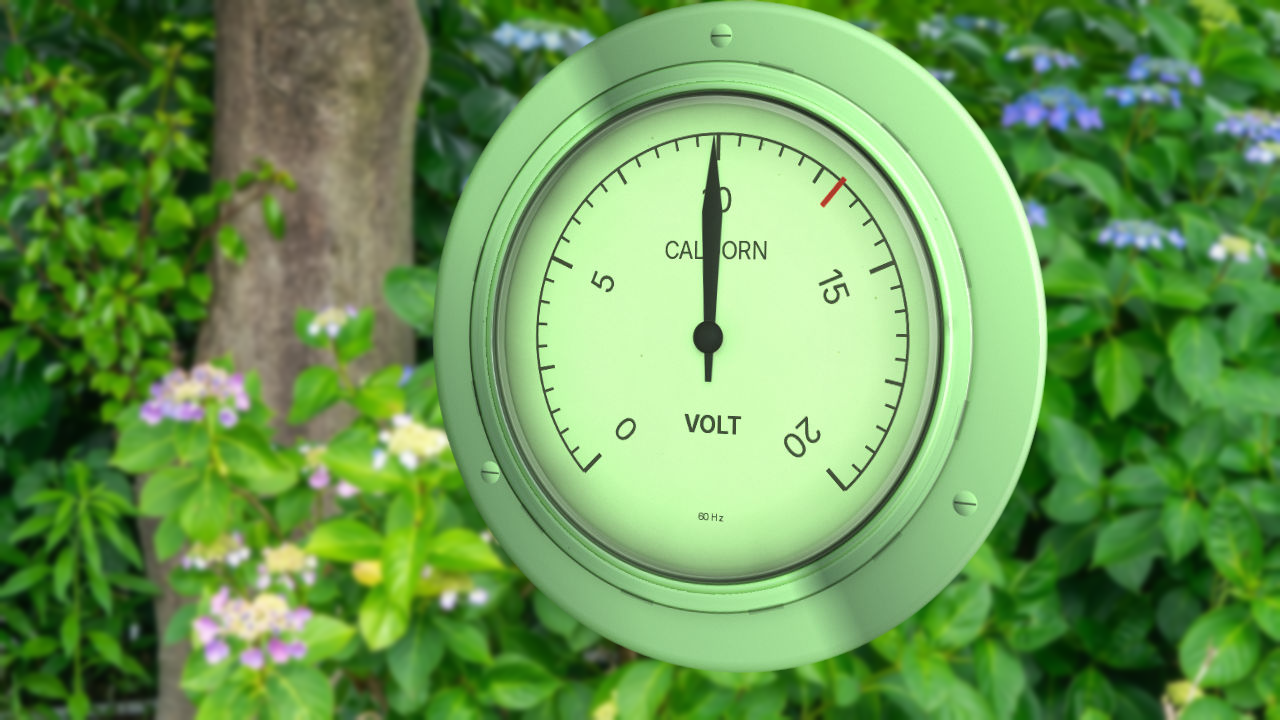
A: 10 V
